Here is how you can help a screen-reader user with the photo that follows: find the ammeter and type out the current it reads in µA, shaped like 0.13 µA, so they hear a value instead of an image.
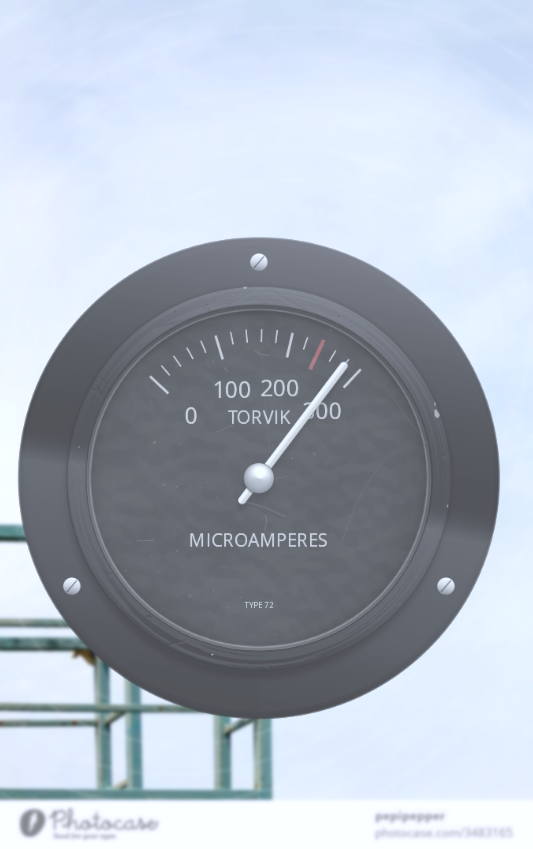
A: 280 µA
